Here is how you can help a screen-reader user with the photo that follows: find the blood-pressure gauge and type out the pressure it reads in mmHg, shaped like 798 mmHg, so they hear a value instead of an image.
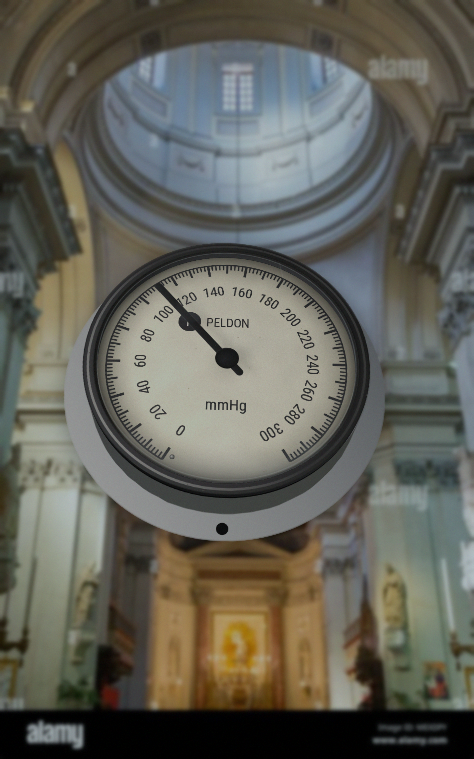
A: 110 mmHg
